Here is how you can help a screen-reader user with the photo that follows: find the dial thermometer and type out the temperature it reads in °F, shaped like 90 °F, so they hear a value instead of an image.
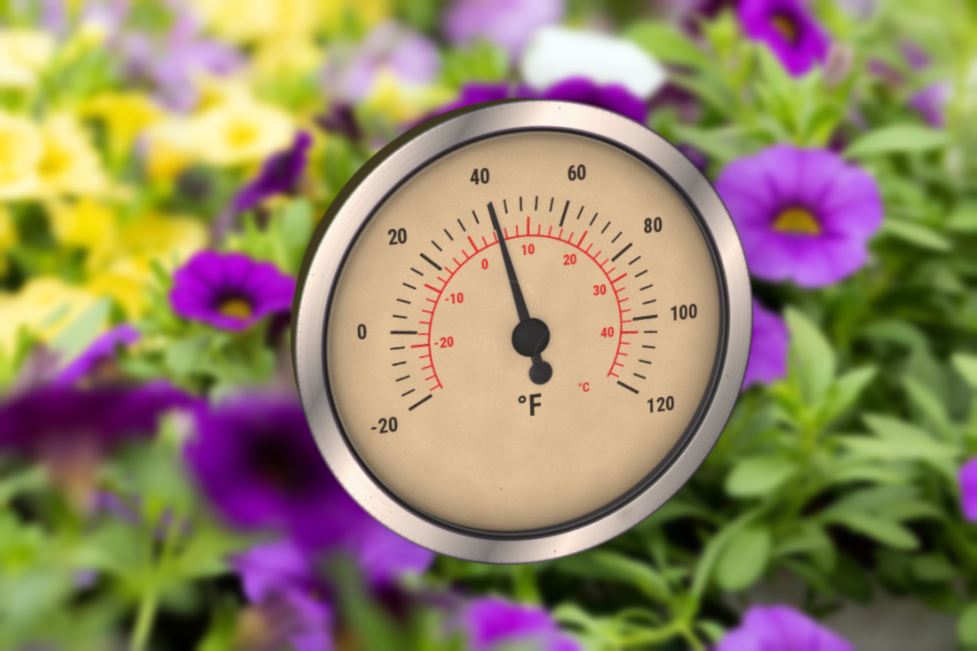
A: 40 °F
